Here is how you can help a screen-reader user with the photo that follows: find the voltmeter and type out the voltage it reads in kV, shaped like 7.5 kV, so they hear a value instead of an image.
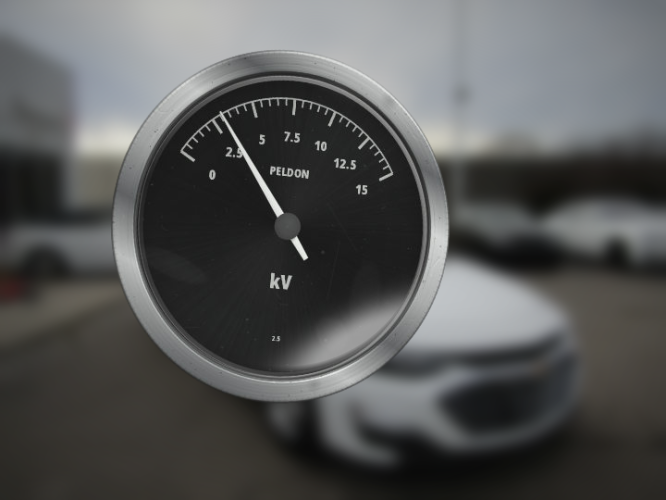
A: 3 kV
